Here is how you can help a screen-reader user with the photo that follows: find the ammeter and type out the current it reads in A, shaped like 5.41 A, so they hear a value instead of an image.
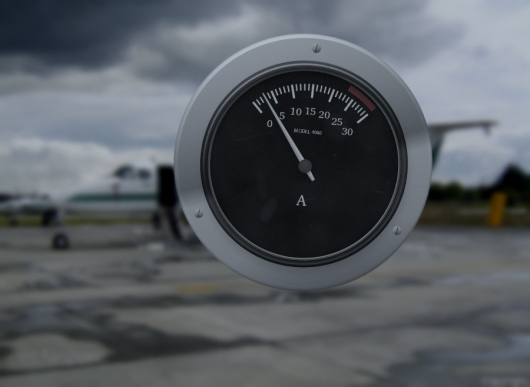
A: 3 A
